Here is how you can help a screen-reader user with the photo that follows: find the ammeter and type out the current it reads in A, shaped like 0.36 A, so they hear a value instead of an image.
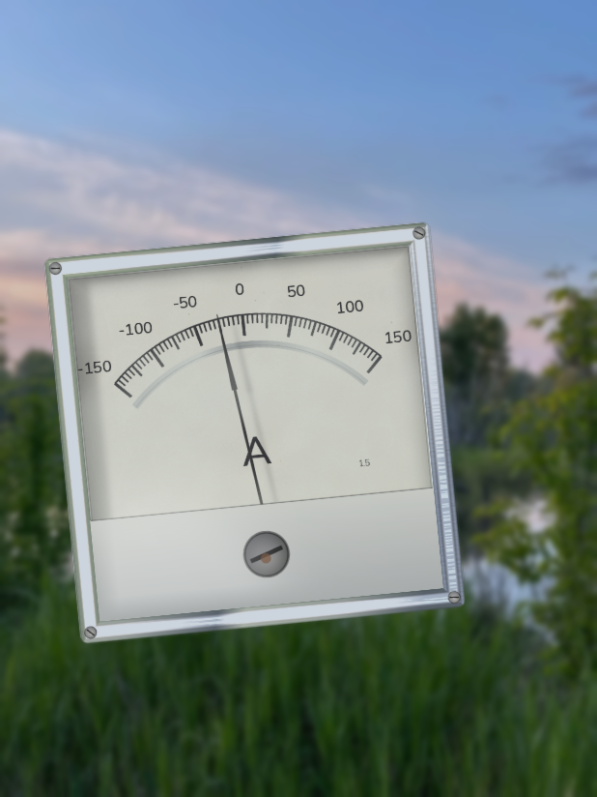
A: -25 A
